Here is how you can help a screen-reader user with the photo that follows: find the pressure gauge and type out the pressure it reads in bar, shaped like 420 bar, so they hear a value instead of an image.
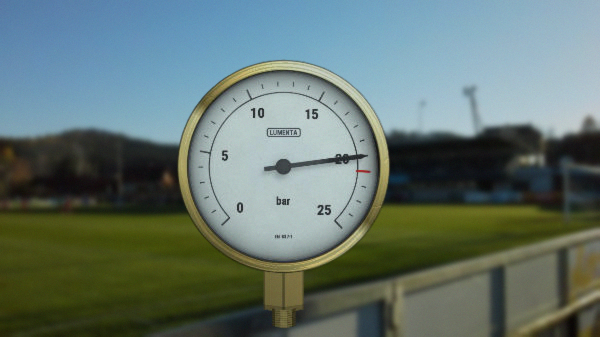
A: 20 bar
